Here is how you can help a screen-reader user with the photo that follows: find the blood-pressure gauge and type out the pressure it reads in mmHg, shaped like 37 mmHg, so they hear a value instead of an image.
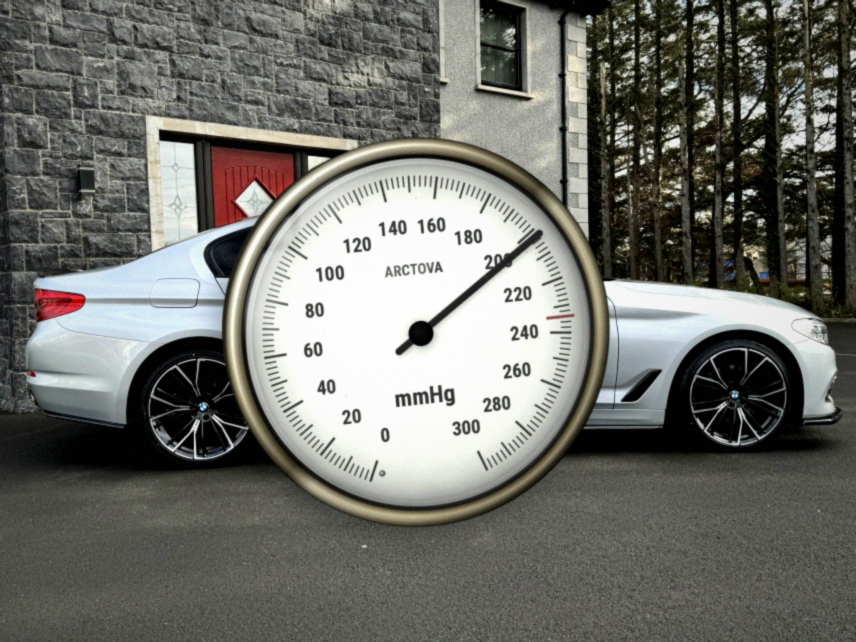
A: 202 mmHg
